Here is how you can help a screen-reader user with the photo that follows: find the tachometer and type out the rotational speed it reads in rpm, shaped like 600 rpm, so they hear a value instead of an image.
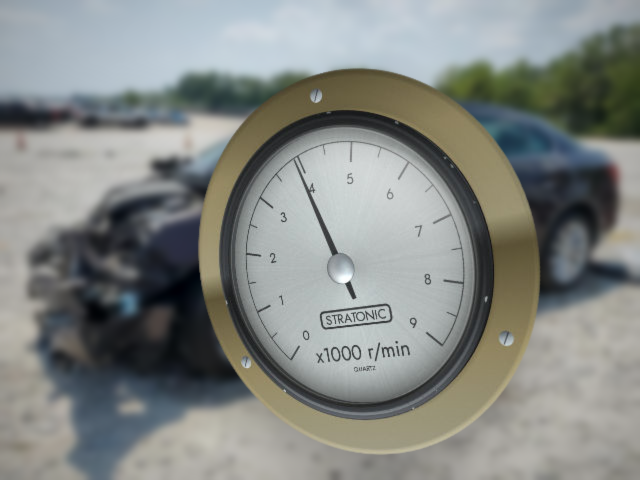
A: 4000 rpm
